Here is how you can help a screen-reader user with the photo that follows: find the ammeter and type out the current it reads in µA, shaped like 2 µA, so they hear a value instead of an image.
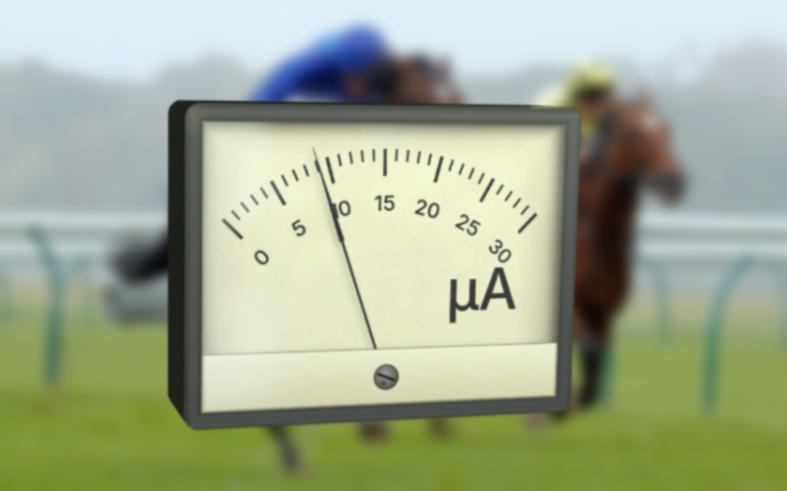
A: 9 µA
